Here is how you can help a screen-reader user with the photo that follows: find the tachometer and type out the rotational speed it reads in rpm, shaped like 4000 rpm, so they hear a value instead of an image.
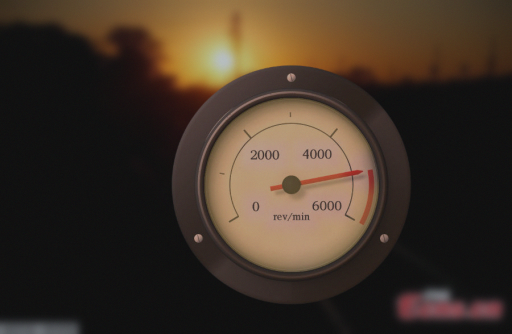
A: 5000 rpm
